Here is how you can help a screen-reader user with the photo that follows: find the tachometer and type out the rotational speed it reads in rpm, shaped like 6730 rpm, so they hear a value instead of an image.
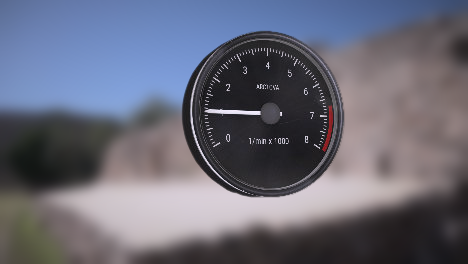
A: 1000 rpm
